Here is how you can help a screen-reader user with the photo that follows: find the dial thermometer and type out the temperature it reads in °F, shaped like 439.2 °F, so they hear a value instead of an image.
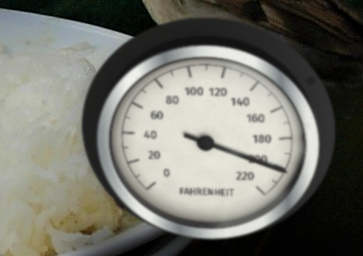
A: 200 °F
